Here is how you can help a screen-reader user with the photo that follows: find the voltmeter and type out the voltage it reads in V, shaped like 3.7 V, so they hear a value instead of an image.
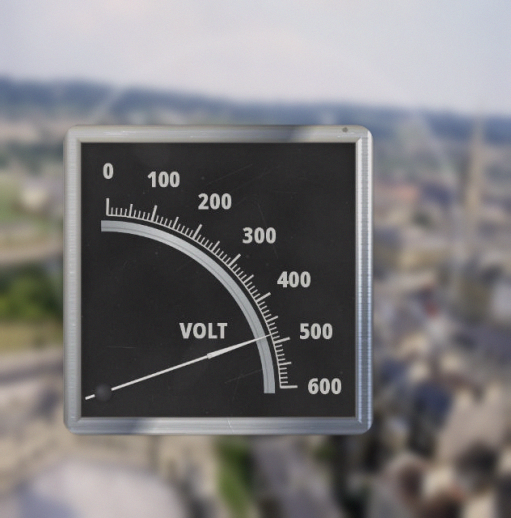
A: 480 V
